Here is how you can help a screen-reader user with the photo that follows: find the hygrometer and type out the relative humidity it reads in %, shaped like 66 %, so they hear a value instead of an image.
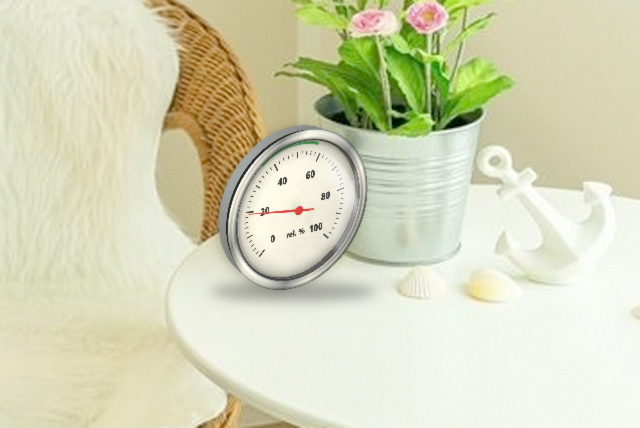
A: 20 %
